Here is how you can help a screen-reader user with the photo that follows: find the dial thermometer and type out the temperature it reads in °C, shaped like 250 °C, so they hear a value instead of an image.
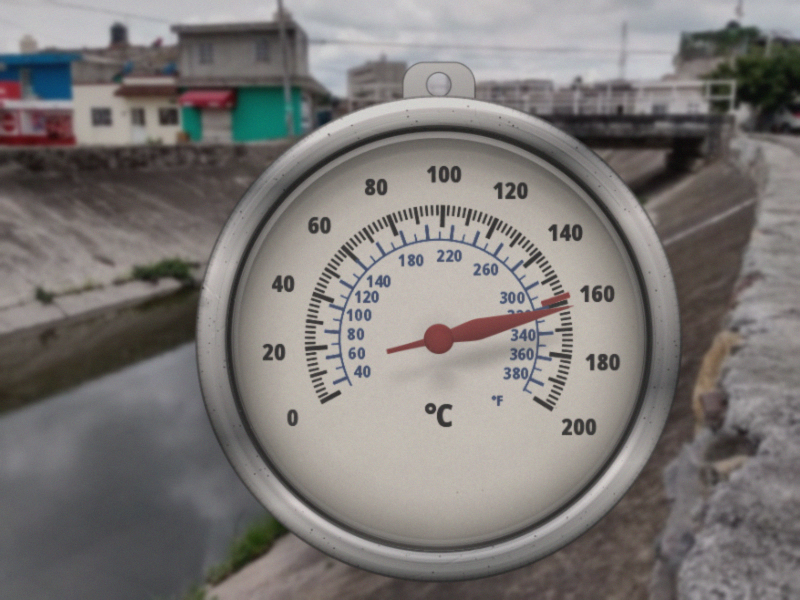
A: 162 °C
